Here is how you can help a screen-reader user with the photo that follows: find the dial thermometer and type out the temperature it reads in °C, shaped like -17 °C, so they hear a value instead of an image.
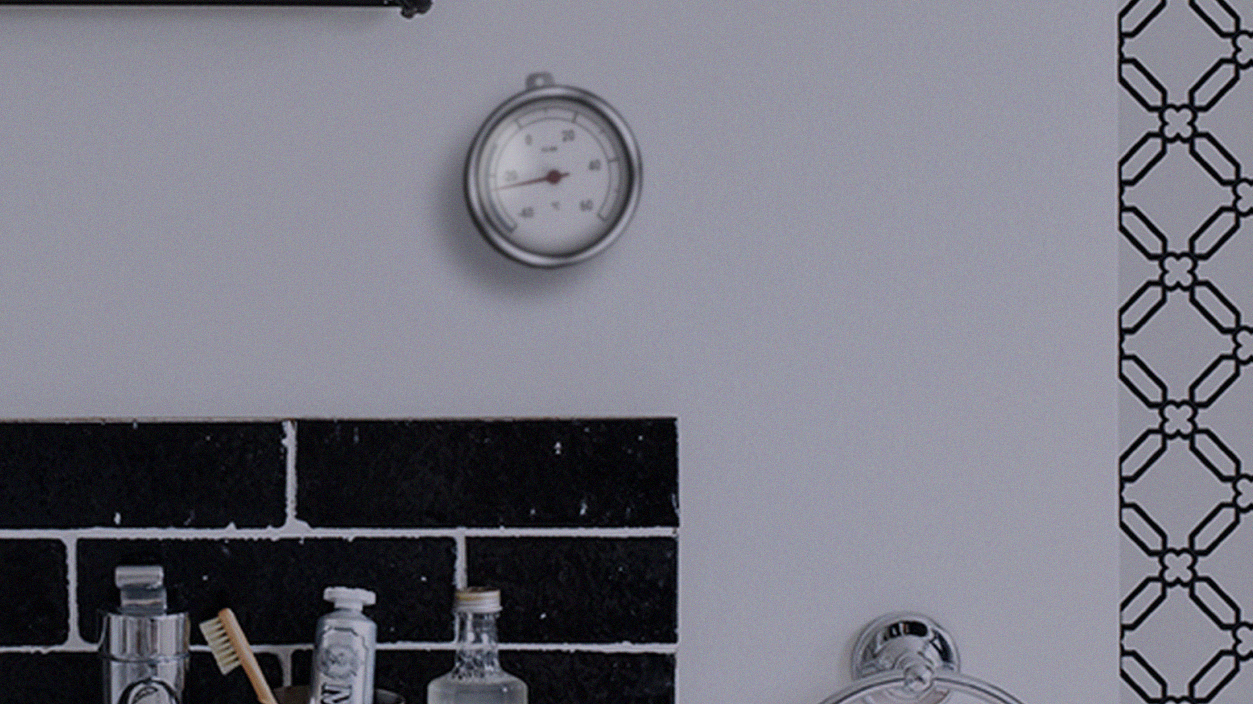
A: -25 °C
